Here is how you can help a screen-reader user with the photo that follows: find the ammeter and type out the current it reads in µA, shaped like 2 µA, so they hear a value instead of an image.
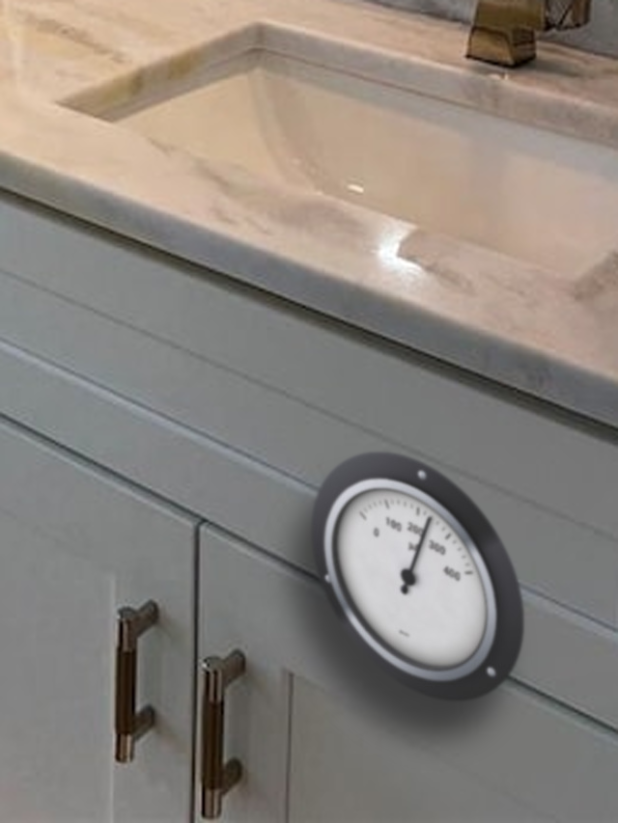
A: 240 µA
